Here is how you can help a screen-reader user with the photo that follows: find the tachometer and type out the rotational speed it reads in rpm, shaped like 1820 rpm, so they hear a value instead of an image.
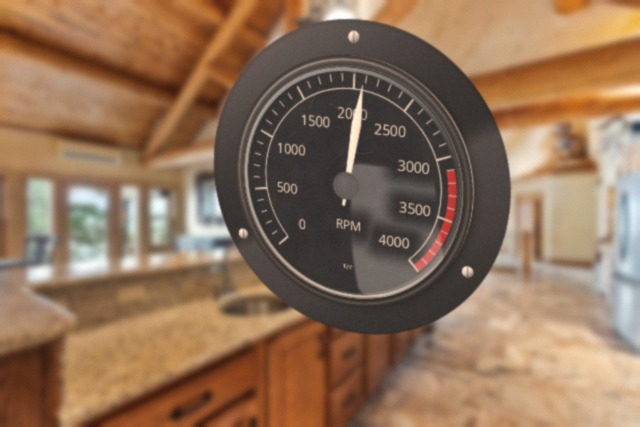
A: 2100 rpm
